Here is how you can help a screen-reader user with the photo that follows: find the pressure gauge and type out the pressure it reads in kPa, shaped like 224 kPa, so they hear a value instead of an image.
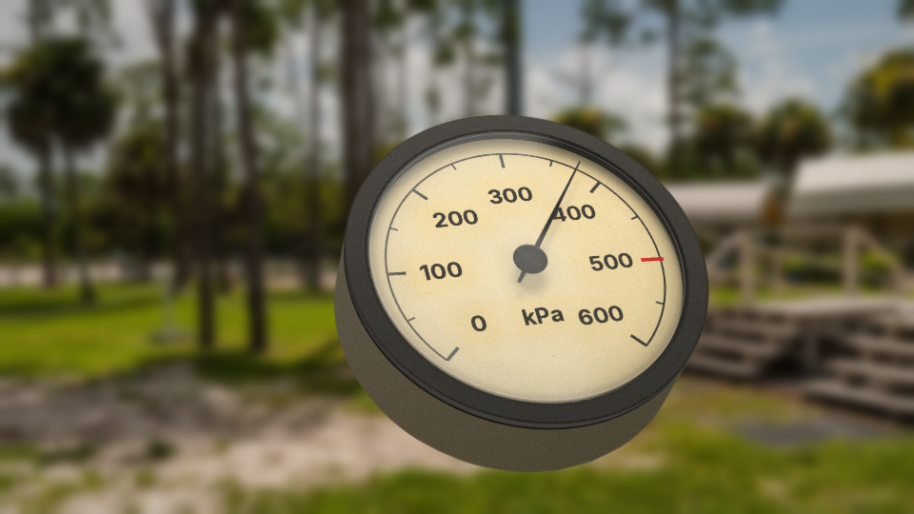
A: 375 kPa
